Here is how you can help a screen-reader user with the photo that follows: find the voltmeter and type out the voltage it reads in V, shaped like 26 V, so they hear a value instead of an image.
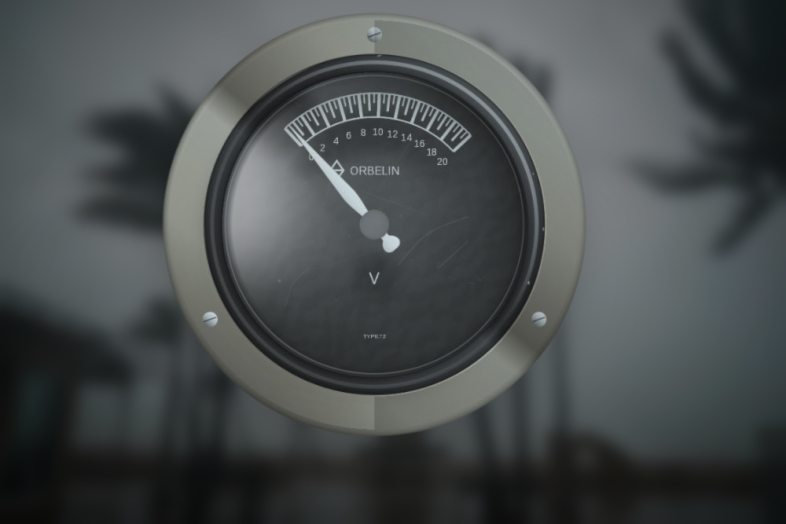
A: 0.5 V
